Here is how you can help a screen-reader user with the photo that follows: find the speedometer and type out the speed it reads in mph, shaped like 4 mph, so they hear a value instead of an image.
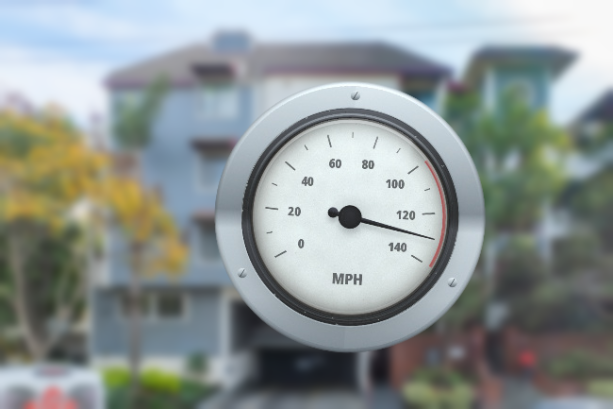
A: 130 mph
